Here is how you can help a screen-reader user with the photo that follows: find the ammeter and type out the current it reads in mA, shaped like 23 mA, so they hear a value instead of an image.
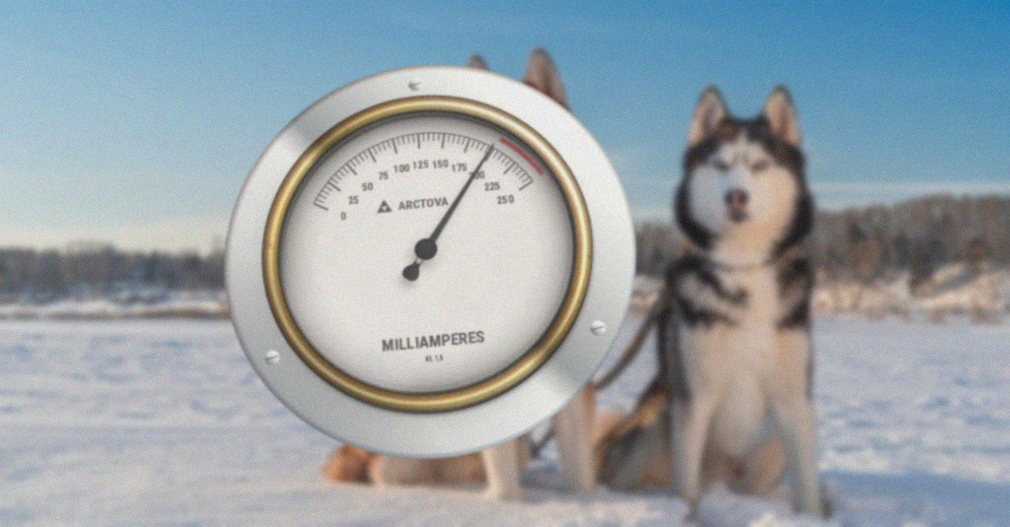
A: 200 mA
